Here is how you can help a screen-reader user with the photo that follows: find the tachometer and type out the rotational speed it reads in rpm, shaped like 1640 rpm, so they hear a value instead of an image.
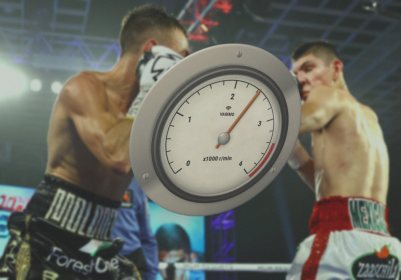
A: 2400 rpm
